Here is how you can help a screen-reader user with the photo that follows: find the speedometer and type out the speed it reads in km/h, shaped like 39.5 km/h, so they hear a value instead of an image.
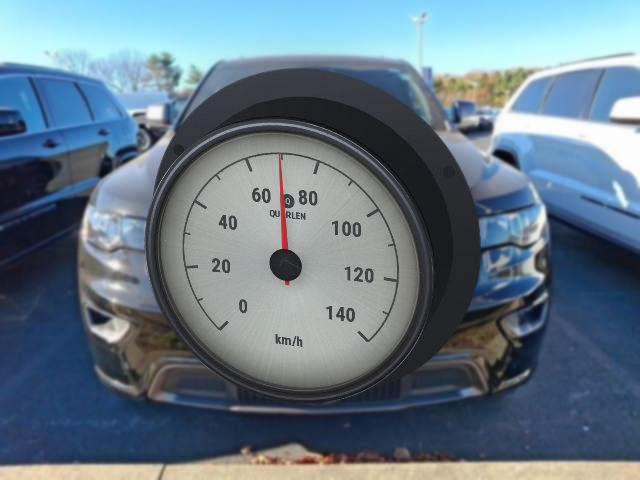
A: 70 km/h
